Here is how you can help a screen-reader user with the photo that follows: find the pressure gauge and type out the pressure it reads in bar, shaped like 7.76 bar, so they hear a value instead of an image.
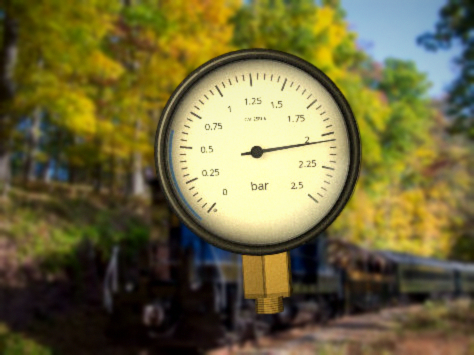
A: 2.05 bar
